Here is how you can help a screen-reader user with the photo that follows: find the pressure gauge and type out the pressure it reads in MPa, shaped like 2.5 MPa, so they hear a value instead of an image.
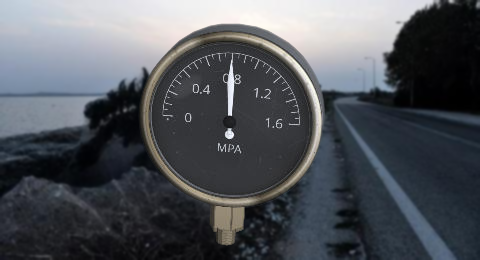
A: 0.8 MPa
